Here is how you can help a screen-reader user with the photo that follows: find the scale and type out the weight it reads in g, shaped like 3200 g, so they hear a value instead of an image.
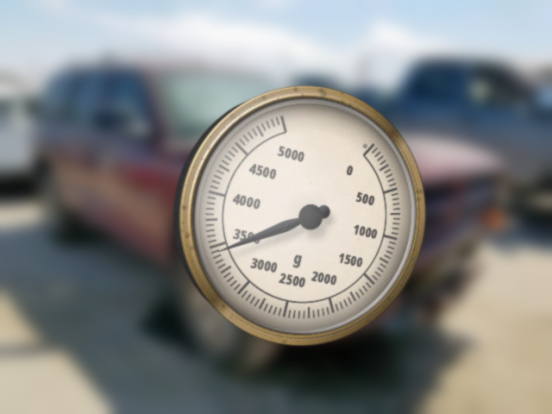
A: 3450 g
